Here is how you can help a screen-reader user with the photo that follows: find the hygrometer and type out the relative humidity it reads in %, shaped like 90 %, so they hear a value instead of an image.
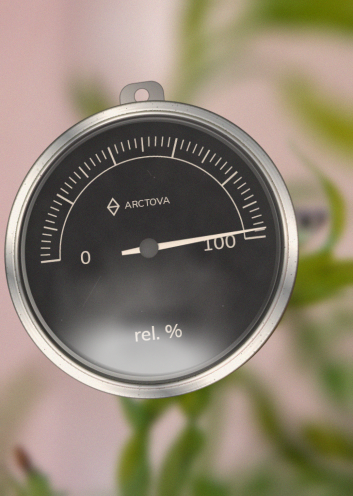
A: 98 %
